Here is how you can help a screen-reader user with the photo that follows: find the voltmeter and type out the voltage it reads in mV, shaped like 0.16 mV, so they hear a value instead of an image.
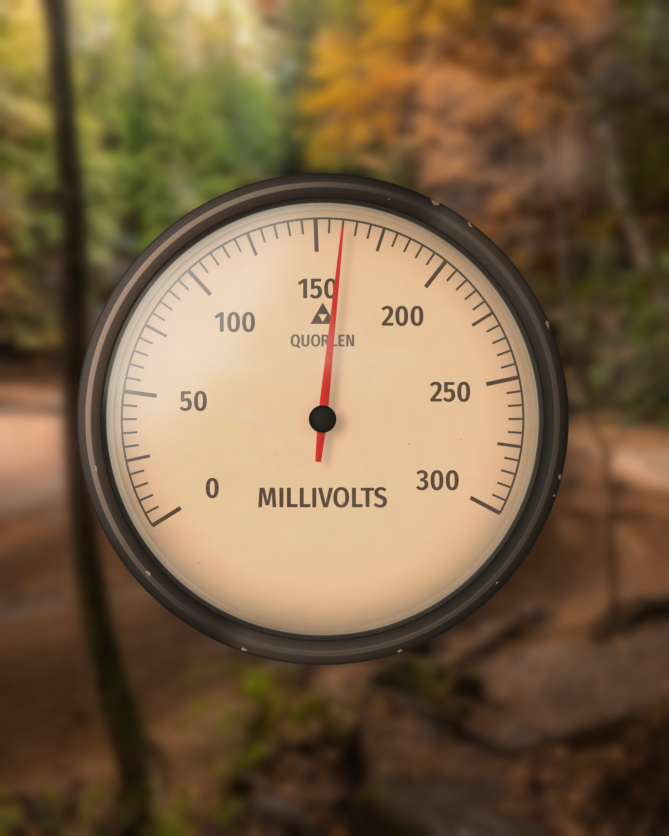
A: 160 mV
